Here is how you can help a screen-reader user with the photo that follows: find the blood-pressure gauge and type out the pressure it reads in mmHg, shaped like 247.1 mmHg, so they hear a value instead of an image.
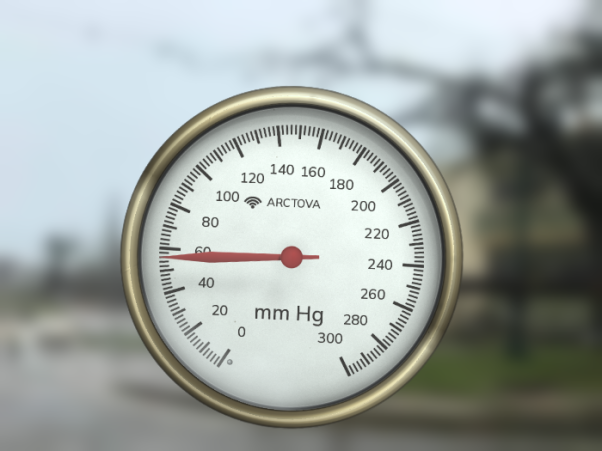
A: 56 mmHg
